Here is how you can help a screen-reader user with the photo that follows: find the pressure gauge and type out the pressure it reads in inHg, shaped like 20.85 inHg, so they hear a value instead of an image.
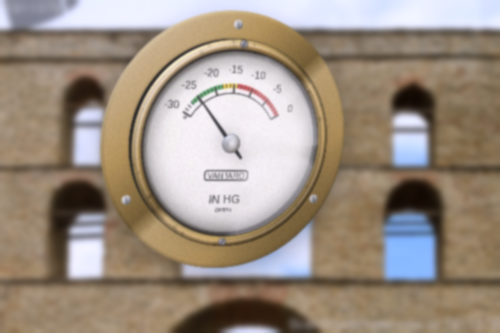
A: -25 inHg
